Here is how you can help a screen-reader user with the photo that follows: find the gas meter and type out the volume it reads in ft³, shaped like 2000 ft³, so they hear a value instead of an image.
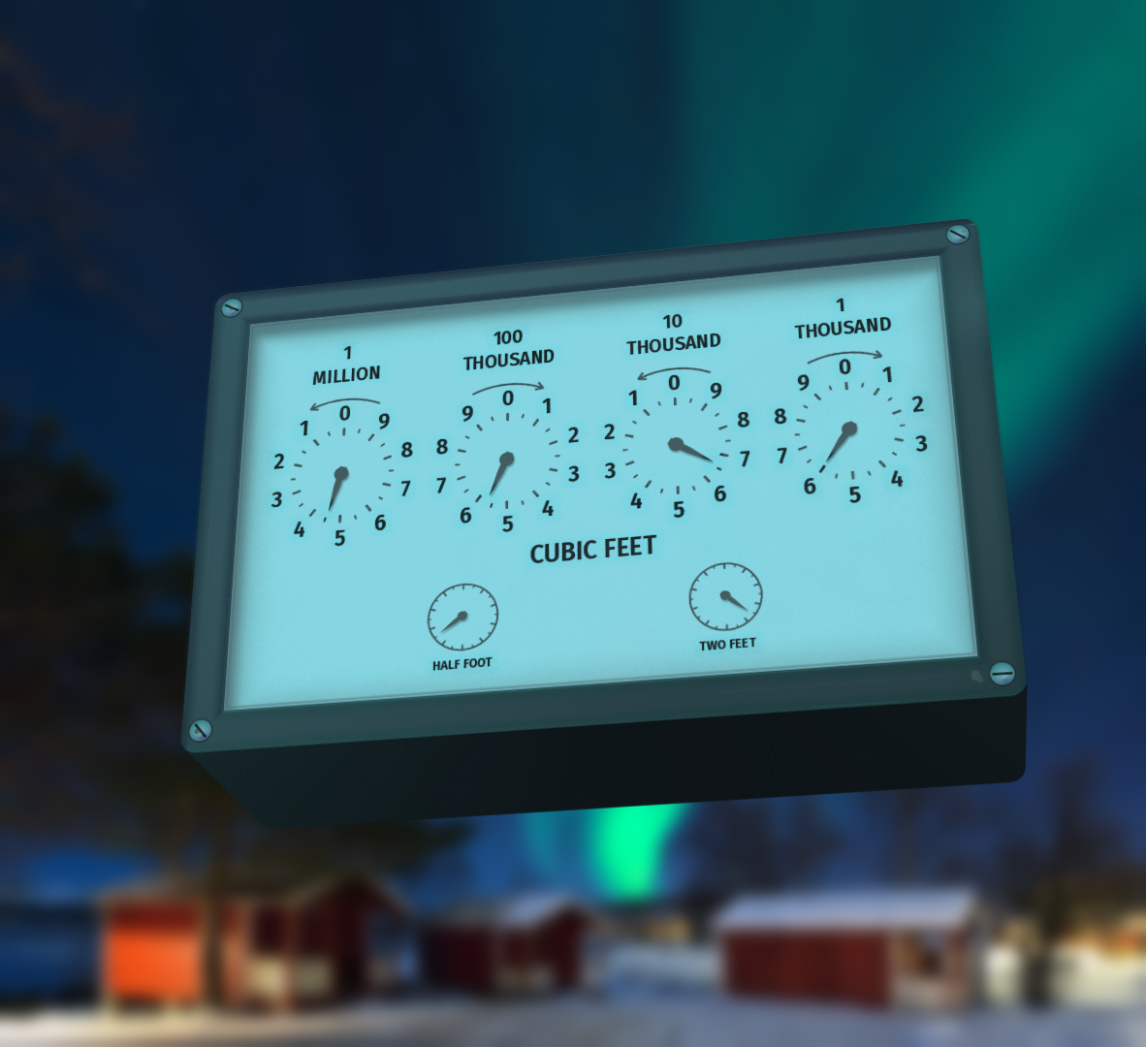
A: 456600 ft³
